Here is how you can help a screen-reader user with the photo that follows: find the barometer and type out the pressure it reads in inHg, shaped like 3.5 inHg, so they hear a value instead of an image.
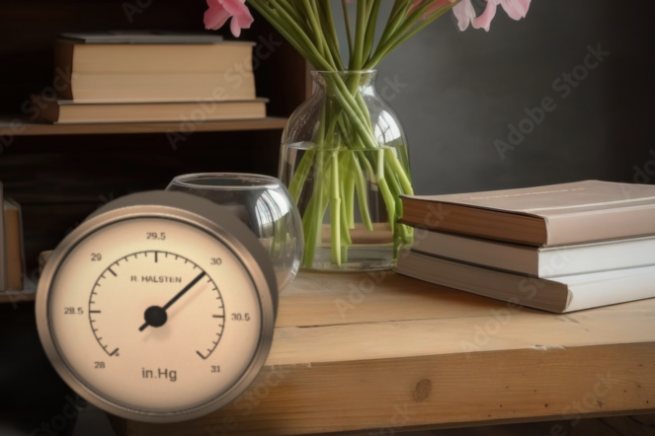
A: 30 inHg
